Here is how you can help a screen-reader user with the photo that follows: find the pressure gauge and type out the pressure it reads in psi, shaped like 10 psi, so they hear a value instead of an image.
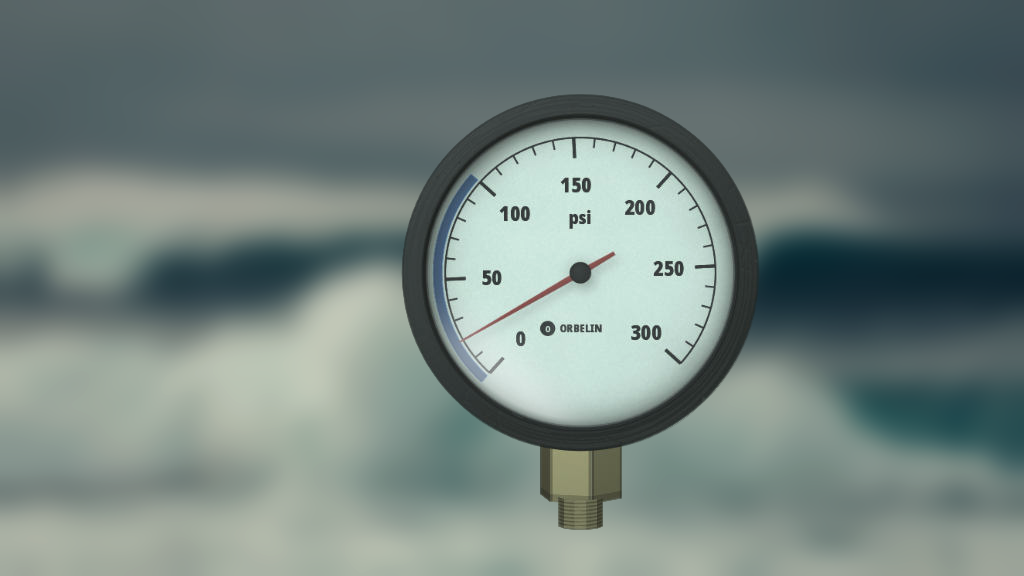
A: 20 psi
